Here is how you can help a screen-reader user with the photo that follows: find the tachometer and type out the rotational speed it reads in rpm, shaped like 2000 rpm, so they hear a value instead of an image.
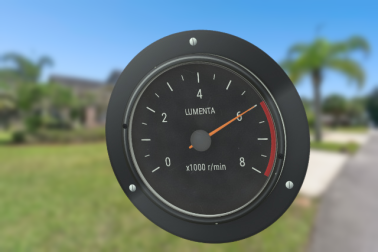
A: 6000 rpm
